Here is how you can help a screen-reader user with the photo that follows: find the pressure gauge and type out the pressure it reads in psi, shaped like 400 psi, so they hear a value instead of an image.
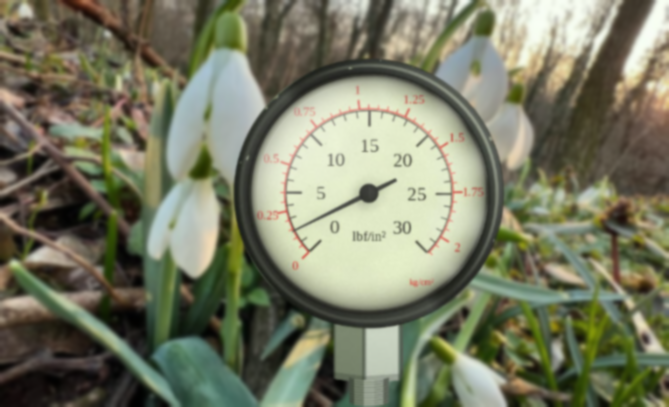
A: 2 psi
